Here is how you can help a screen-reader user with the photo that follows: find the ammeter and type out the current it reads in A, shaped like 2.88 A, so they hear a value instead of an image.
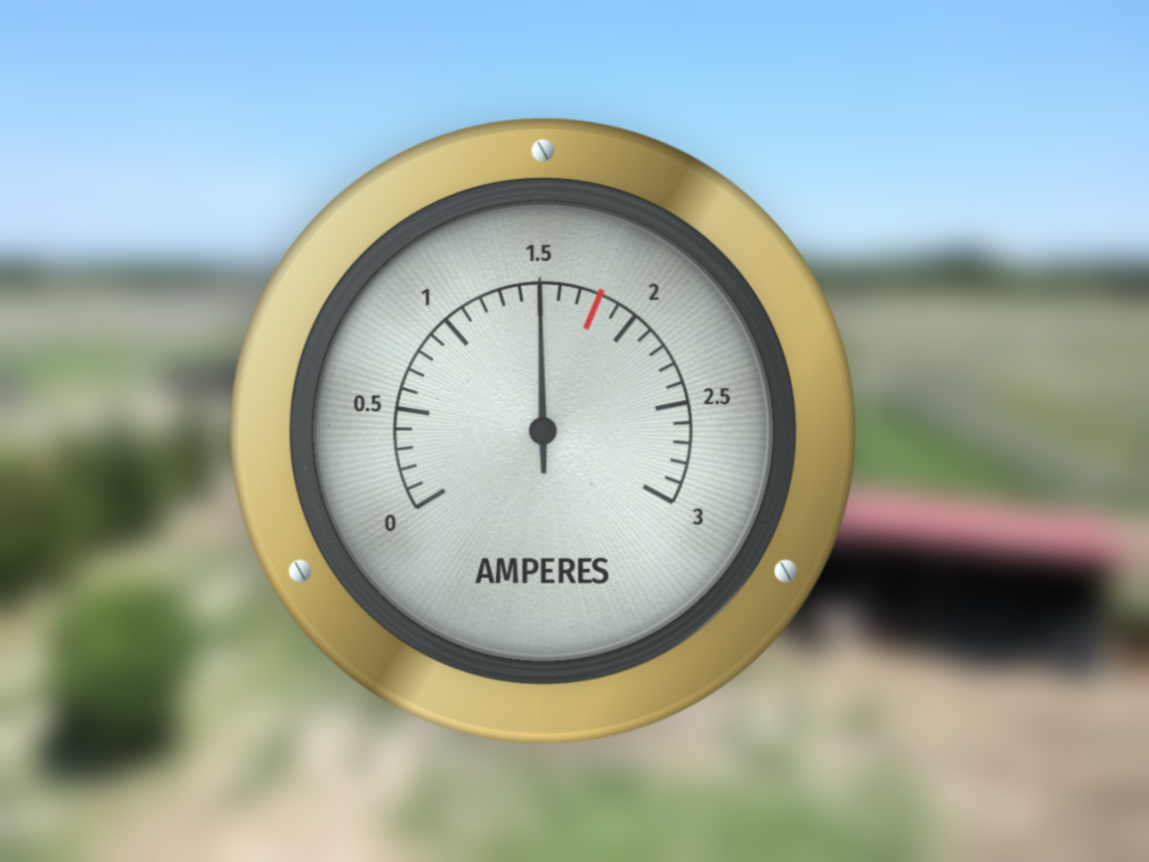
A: 1.5 A
